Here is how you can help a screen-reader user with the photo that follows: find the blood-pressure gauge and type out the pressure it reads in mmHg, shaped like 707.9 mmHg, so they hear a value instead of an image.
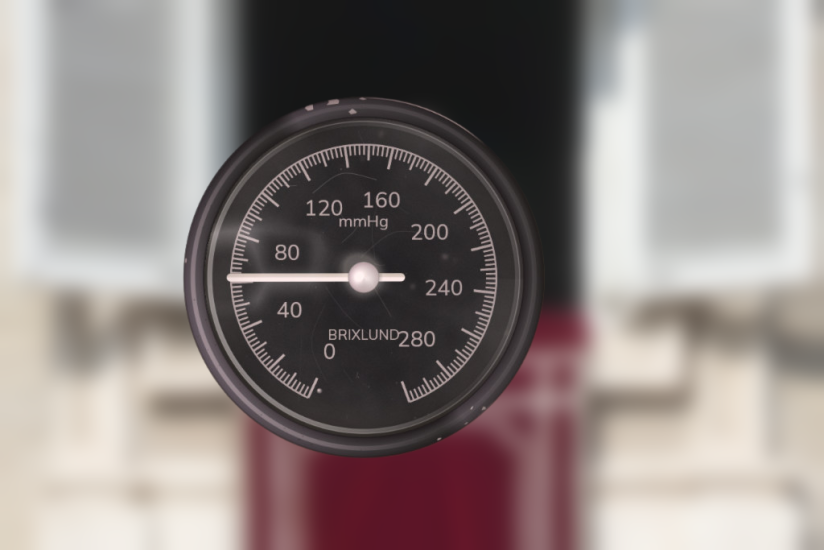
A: 62 mmHg
